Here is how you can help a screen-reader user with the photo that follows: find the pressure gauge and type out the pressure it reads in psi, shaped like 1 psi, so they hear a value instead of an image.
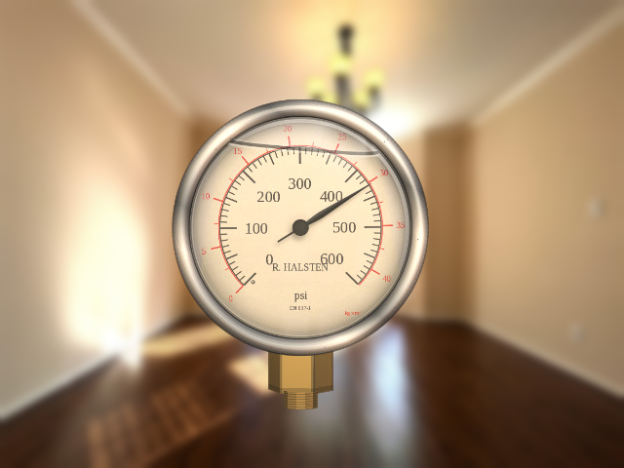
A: 430 psi
